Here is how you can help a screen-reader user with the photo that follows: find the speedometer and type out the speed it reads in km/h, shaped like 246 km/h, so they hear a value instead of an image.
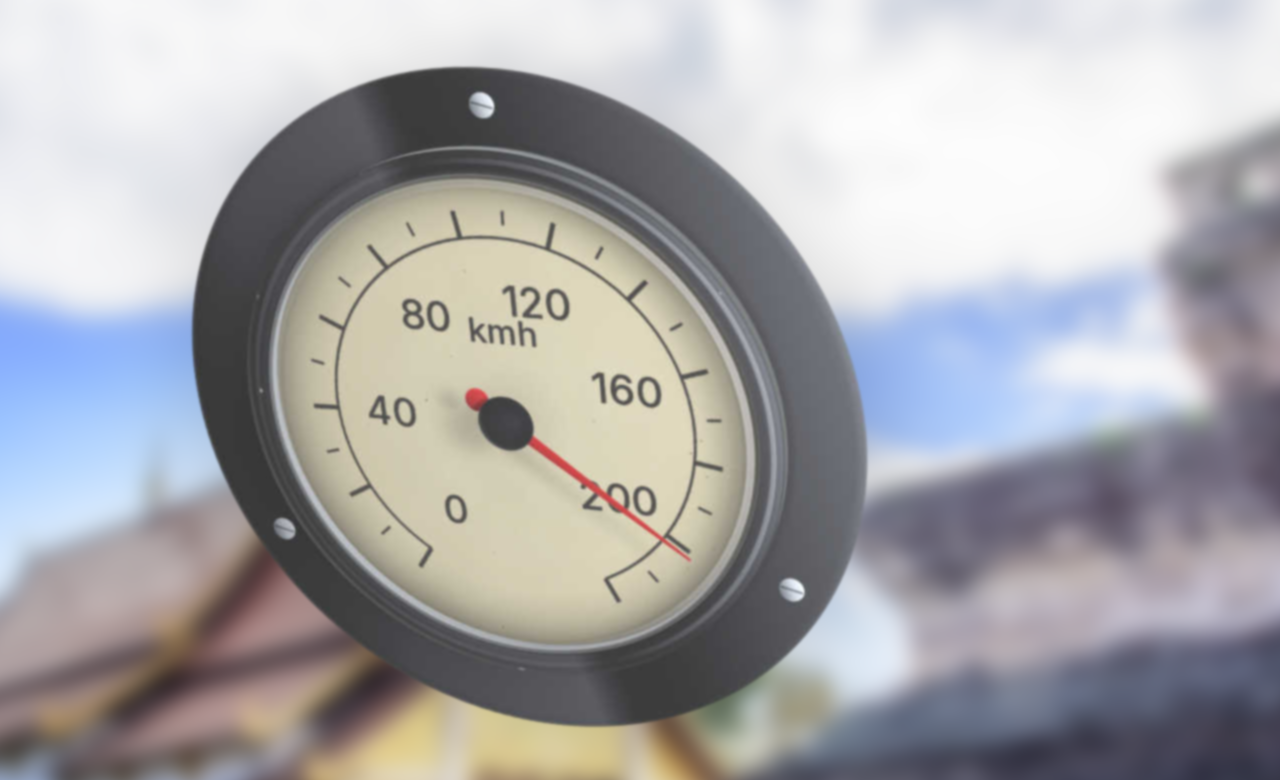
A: 200 km/h
